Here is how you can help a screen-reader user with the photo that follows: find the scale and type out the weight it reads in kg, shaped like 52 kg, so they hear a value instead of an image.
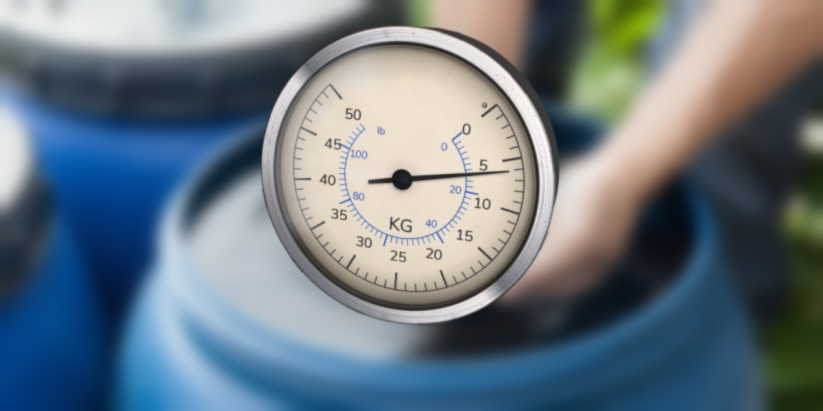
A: 6 kg
